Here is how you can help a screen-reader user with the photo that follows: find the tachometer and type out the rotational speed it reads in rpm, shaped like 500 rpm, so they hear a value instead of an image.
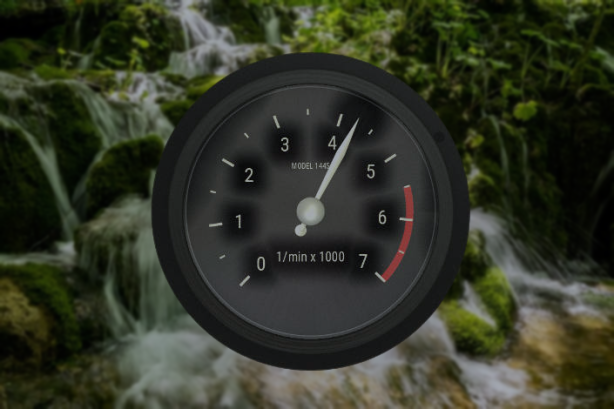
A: 4250 rpm
